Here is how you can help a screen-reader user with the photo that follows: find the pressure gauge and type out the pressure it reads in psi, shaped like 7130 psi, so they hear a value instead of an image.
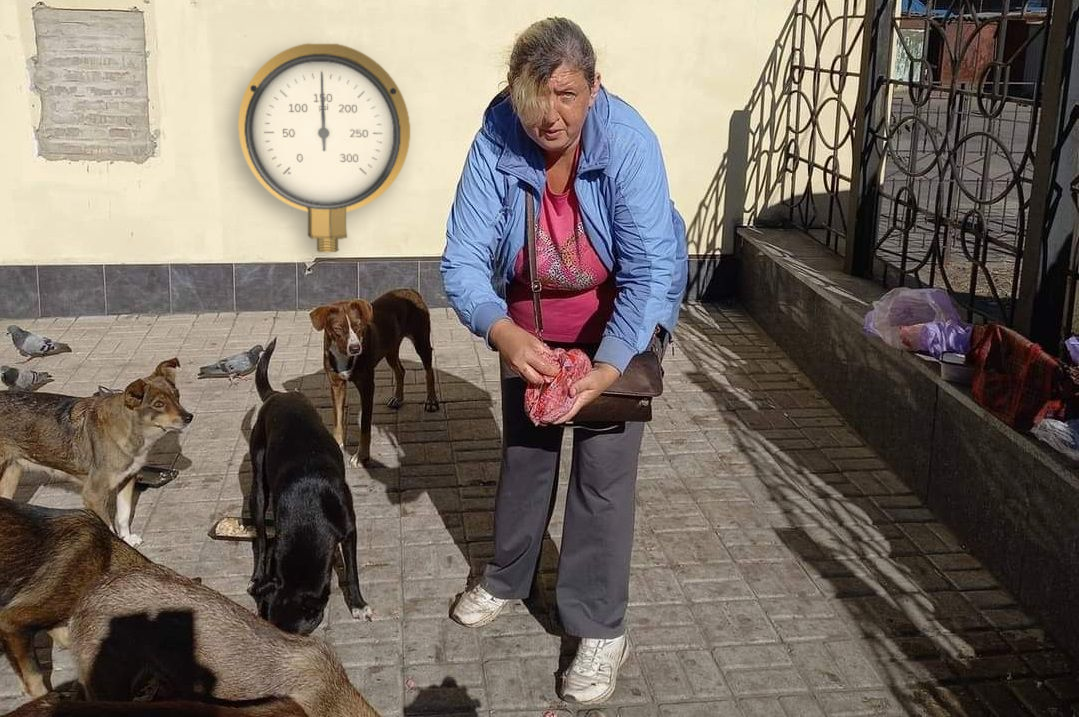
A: 150 psi
